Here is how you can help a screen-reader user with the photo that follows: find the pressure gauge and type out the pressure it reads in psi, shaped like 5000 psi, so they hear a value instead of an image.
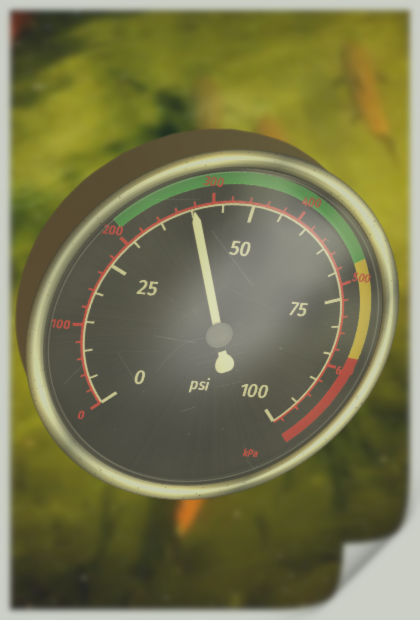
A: 40 psi
